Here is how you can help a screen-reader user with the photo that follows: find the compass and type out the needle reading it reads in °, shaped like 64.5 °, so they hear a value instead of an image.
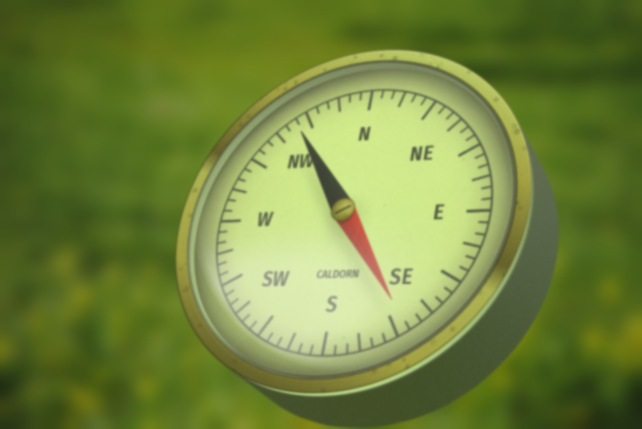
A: 145 °
